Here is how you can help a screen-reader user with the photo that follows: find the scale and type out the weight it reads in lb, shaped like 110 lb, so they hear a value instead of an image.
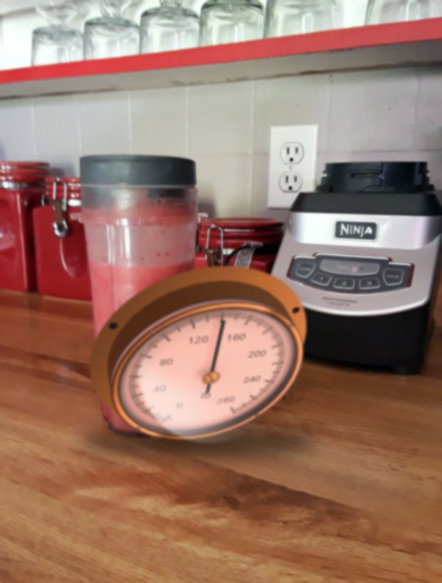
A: 140 lb
